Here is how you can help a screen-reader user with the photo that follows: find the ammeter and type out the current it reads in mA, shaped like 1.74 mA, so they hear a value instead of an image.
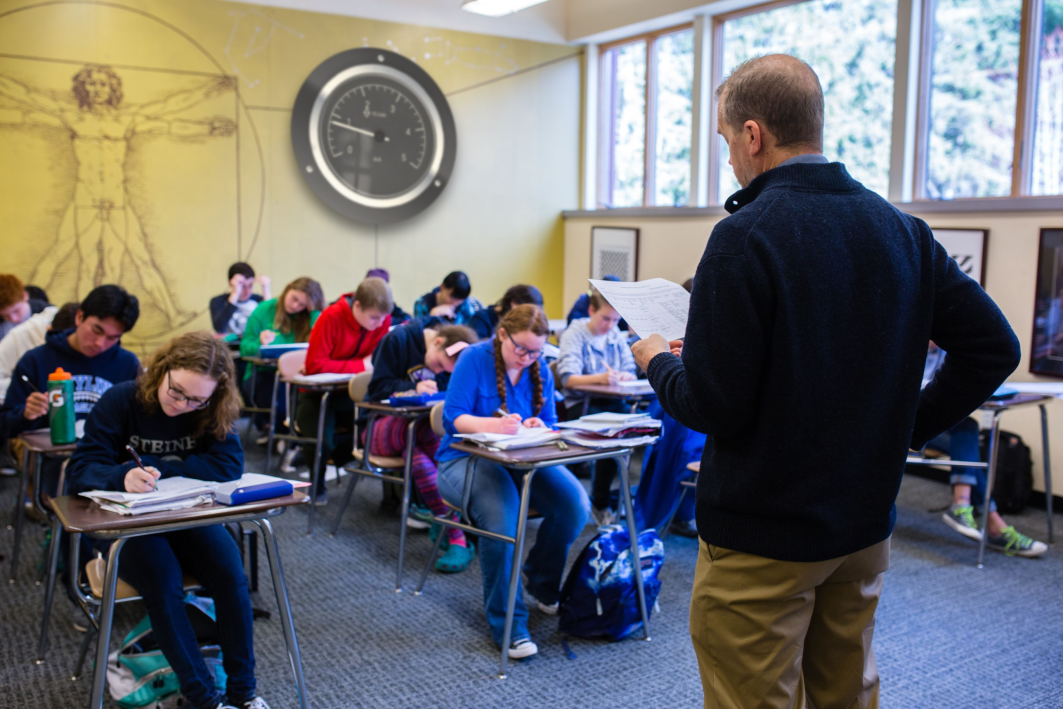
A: 0.8 mA
